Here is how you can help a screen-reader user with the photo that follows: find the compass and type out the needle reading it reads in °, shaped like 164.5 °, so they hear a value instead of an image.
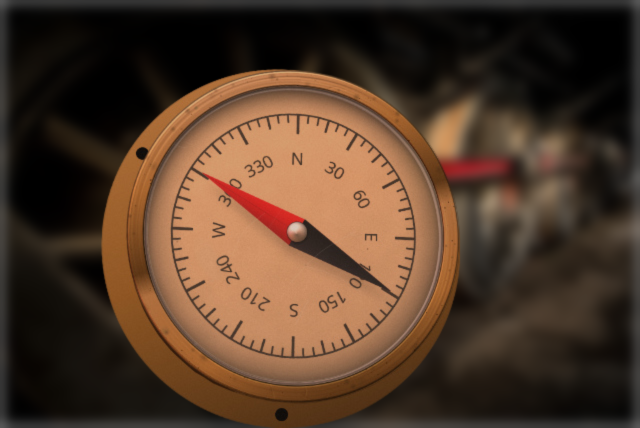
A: 300 °
